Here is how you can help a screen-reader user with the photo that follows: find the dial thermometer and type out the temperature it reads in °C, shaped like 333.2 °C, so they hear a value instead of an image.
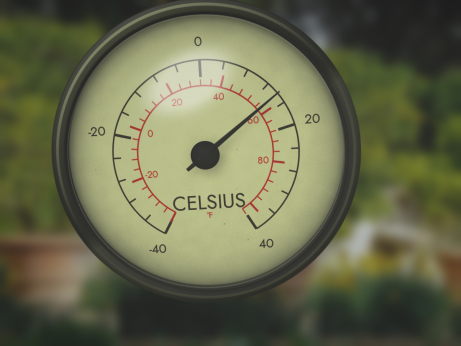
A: 14 °C
